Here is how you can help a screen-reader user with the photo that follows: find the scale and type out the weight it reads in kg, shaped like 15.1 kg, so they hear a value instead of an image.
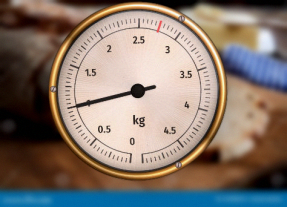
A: 1 kg
